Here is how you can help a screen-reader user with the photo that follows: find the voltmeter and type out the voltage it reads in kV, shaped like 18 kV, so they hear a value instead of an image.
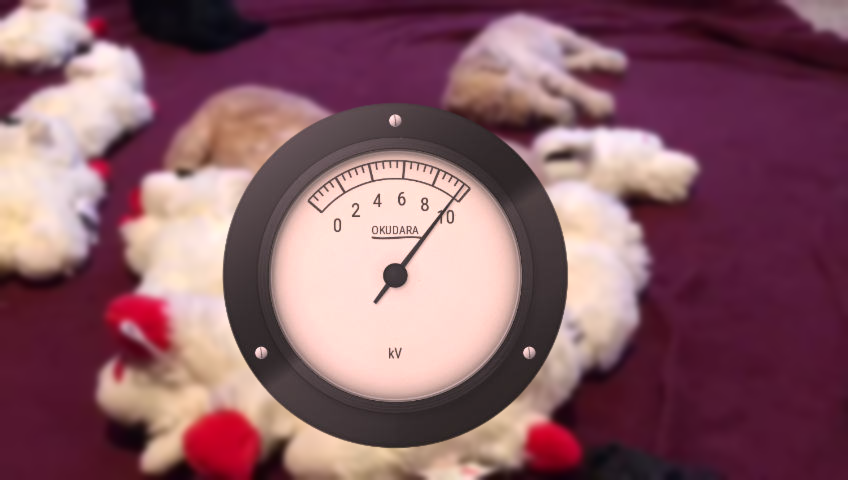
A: 9.6 kV
